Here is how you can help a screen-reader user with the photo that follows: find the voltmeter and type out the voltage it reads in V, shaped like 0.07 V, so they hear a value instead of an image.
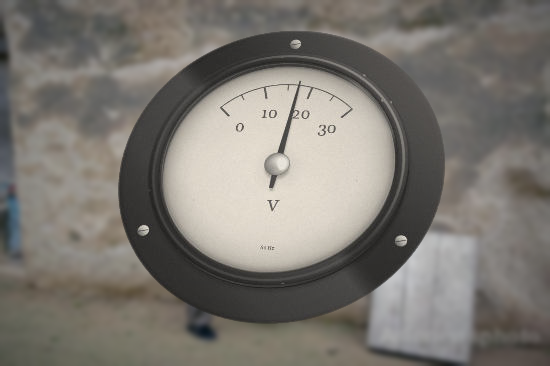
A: 17.5 V
